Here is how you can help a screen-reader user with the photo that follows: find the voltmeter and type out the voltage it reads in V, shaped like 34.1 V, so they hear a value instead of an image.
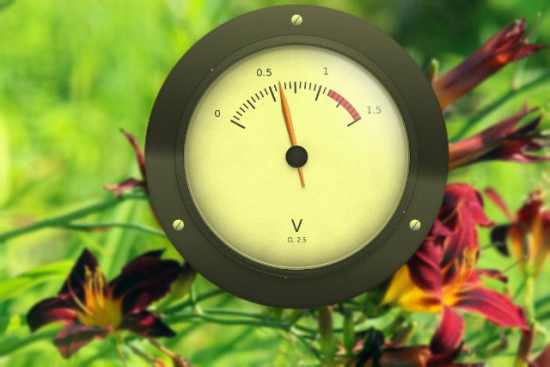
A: 0.6 V
